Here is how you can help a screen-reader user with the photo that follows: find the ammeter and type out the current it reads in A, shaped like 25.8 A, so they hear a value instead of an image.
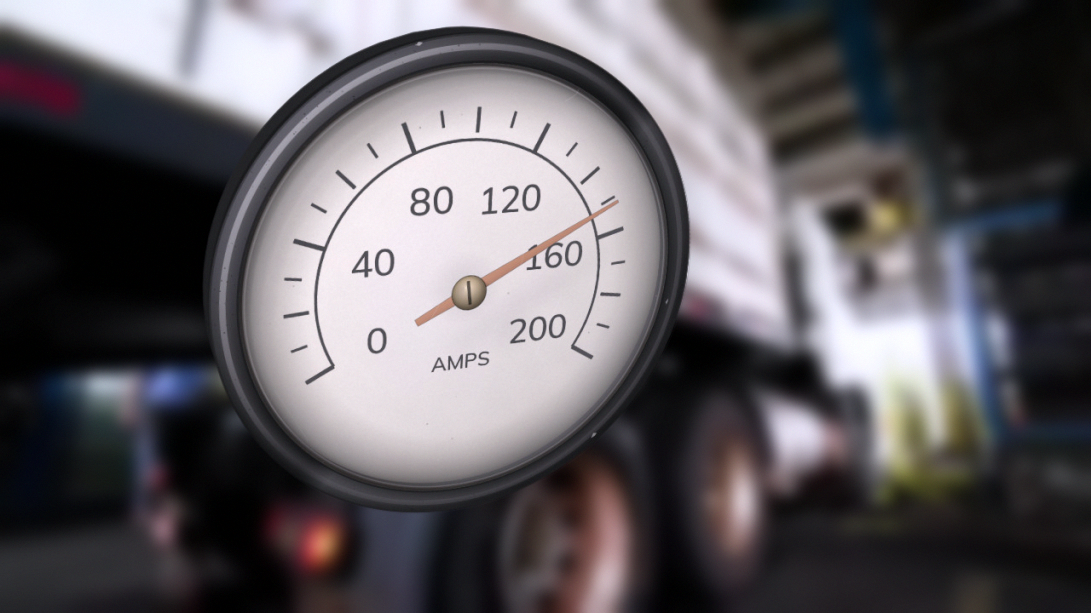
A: 150 A
